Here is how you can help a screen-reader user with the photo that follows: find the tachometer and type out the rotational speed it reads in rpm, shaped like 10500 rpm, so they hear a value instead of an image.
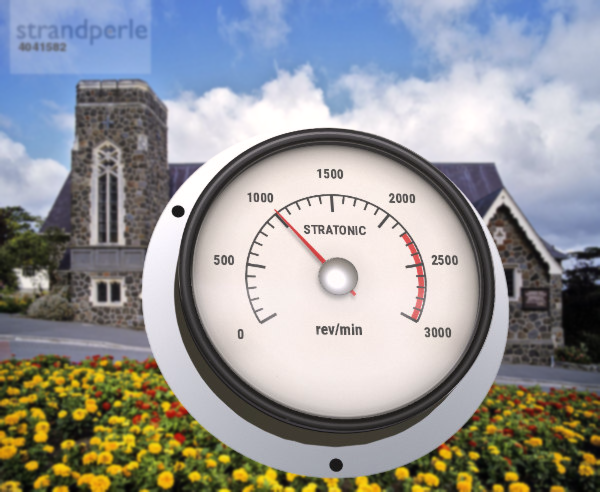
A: 1000 rpm
